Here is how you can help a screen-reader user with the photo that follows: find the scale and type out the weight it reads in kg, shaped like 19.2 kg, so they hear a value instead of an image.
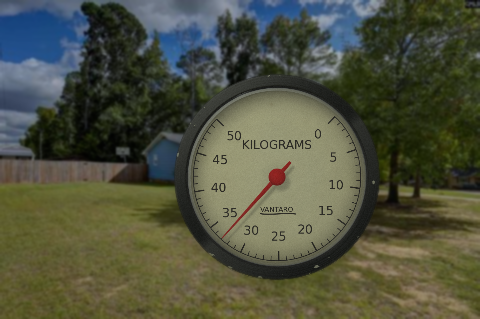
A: 33 kg
